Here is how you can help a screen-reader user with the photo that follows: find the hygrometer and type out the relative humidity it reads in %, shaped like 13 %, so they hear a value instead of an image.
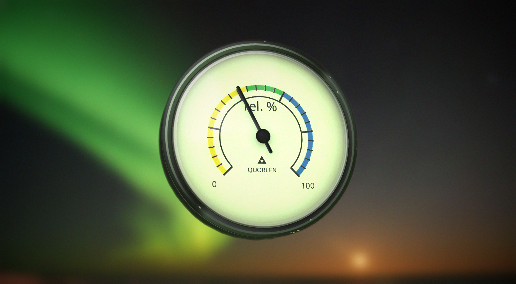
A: 40 %
